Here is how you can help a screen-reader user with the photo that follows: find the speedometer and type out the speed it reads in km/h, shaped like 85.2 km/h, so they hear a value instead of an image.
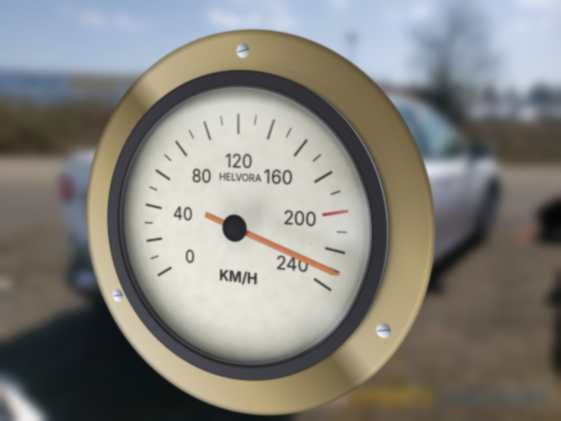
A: 230 km/h
